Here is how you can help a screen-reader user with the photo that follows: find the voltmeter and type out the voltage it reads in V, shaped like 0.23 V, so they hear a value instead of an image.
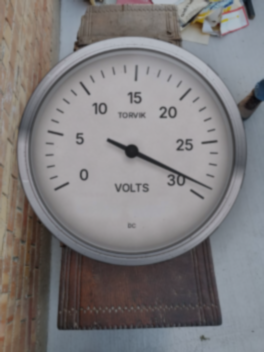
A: 29 V
